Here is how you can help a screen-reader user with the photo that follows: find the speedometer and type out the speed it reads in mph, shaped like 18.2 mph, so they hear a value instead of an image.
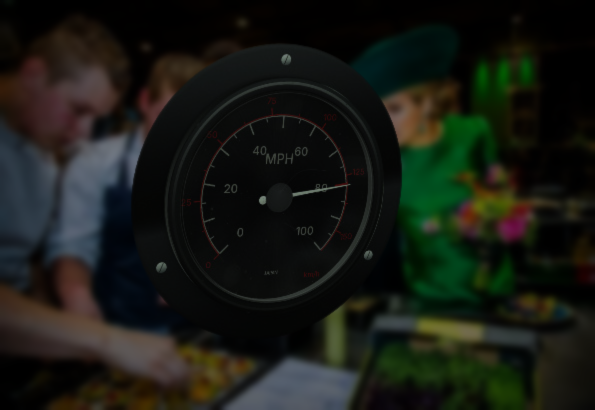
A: 80 mph
